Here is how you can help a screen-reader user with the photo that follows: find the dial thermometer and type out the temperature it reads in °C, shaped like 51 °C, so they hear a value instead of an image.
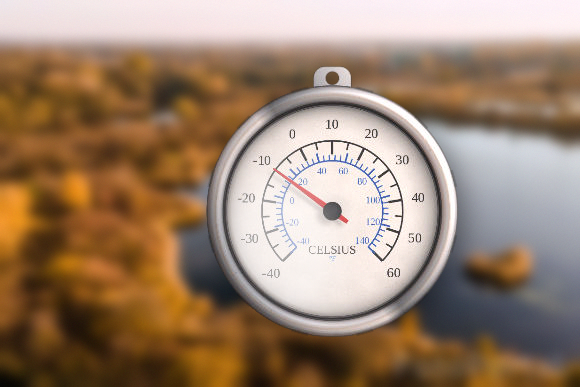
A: -10 °C
